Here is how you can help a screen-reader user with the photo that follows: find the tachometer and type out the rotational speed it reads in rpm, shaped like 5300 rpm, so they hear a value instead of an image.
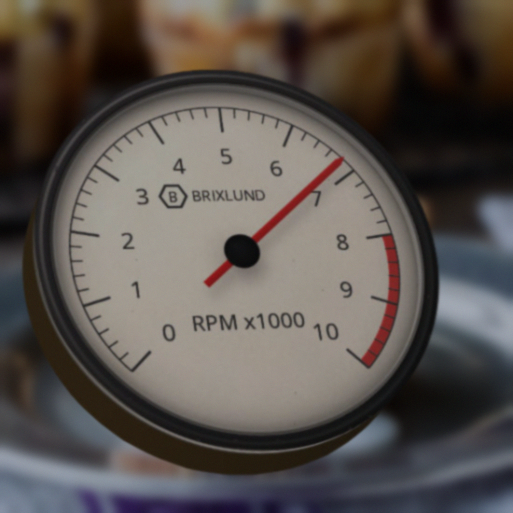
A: 6800 rpm
